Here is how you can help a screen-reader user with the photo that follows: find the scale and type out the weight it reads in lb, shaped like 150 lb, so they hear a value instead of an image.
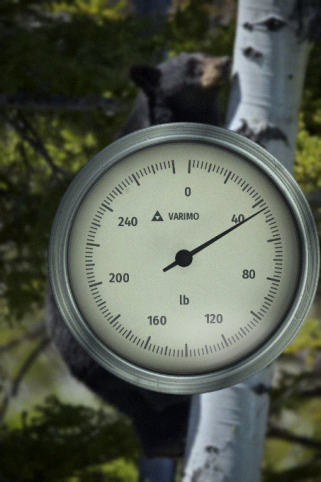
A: 44 lb
